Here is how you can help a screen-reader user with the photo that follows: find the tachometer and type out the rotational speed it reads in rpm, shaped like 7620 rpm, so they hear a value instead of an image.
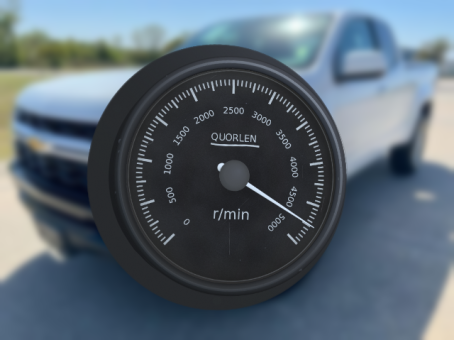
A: 4750 rpm
